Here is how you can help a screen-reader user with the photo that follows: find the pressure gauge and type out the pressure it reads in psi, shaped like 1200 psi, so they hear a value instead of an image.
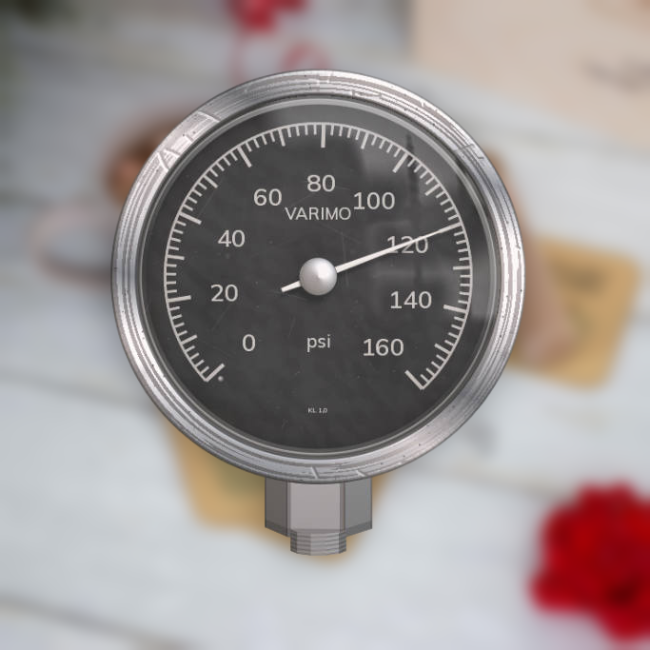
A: 120 psi
